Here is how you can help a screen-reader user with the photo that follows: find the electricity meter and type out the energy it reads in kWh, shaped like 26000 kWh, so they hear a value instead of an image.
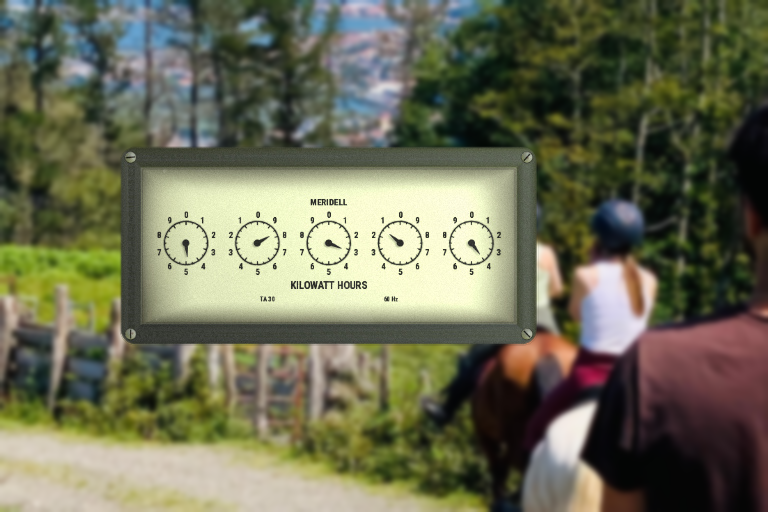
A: 48314 kWh
